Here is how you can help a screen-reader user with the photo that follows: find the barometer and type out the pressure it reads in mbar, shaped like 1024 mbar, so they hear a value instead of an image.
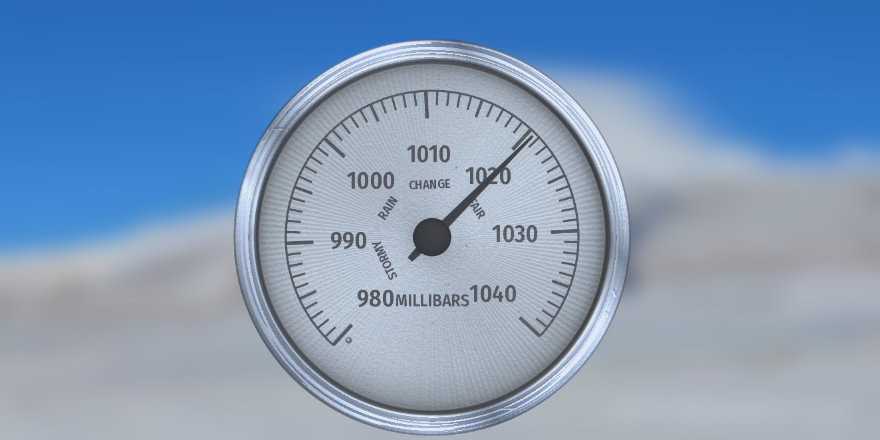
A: 1020.5 mbar
